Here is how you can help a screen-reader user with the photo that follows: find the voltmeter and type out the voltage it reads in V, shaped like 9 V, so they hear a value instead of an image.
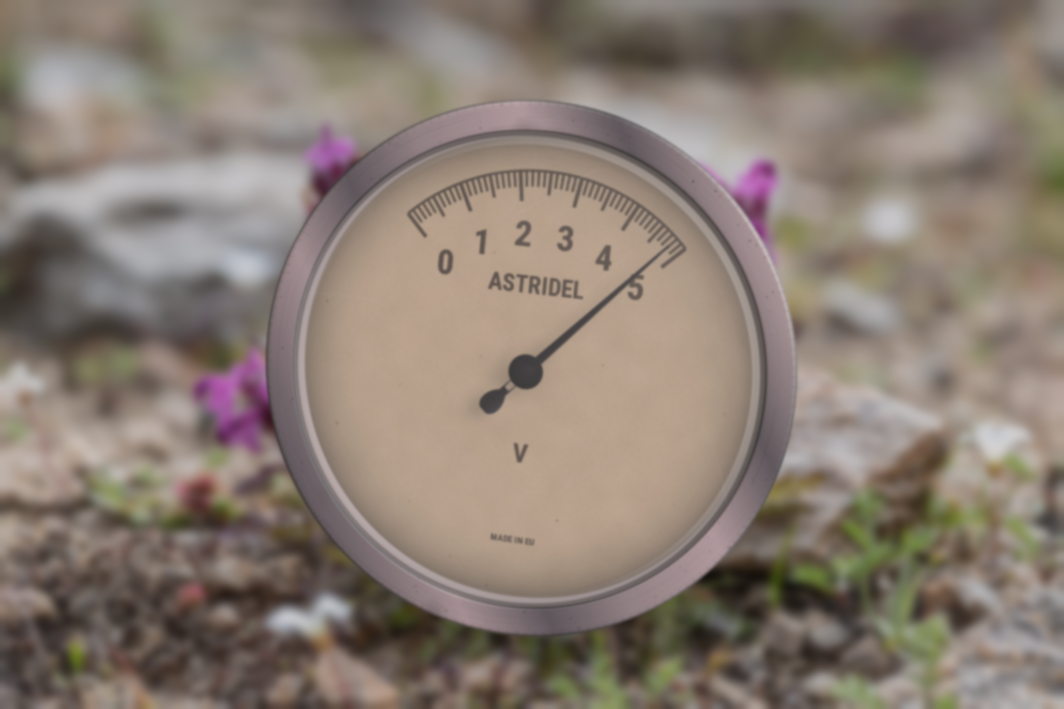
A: 4.8 V
